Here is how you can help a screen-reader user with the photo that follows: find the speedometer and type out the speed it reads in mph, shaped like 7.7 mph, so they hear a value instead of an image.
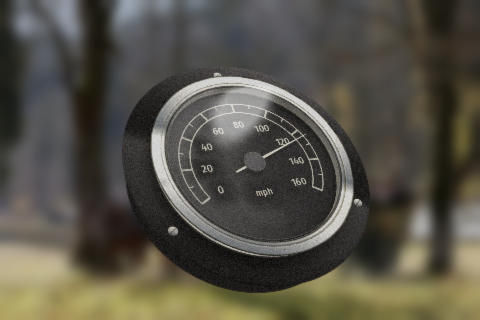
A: 125 mph
